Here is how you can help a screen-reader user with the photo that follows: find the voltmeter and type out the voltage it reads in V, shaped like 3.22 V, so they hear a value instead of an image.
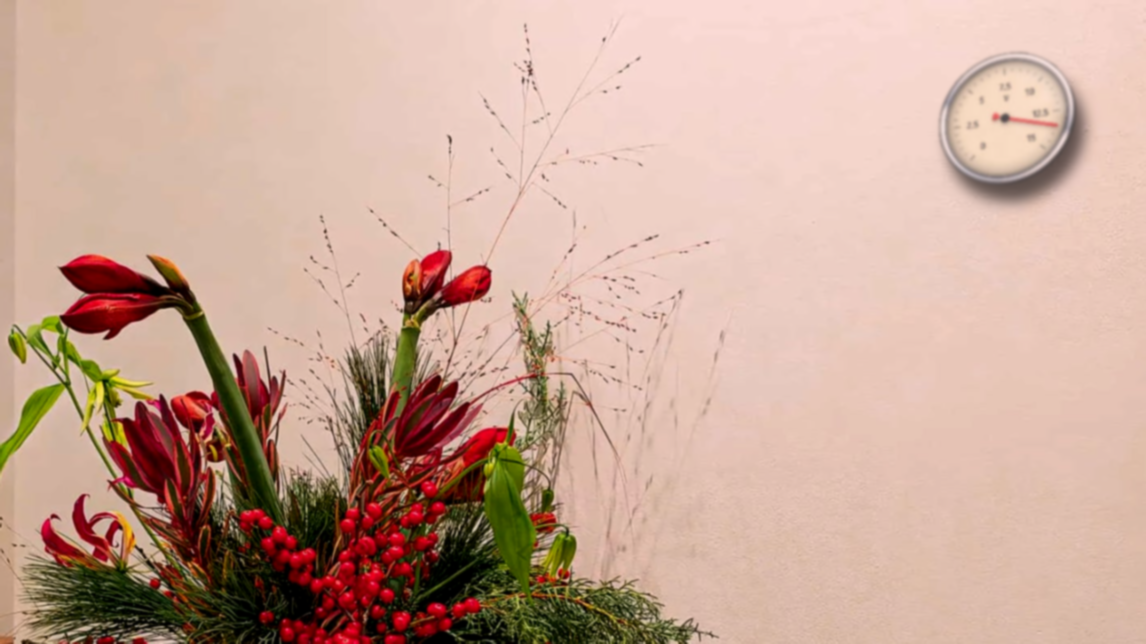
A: 13.5 V
